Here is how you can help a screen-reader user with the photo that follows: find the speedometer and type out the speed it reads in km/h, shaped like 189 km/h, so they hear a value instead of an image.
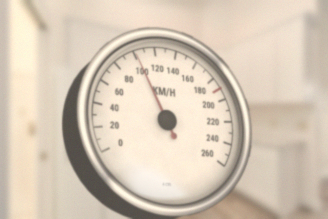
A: 100 km/h
